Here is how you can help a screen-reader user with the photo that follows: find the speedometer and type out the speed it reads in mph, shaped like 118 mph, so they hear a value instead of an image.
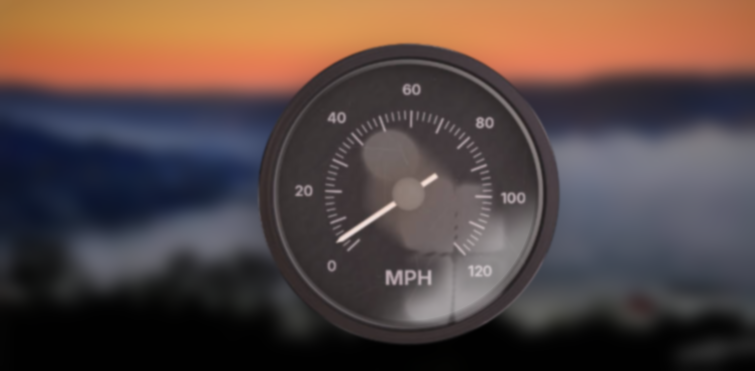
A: 4 mph
